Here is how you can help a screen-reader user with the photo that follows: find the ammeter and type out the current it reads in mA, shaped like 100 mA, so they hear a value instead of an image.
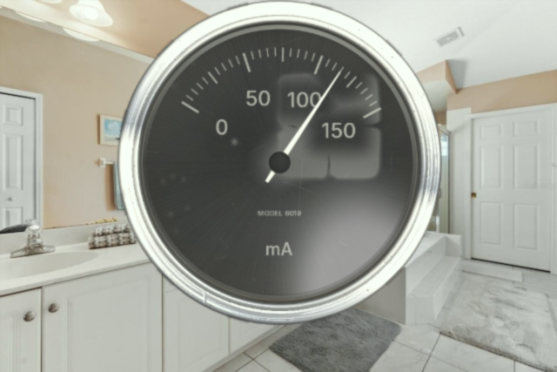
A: 115 mA
